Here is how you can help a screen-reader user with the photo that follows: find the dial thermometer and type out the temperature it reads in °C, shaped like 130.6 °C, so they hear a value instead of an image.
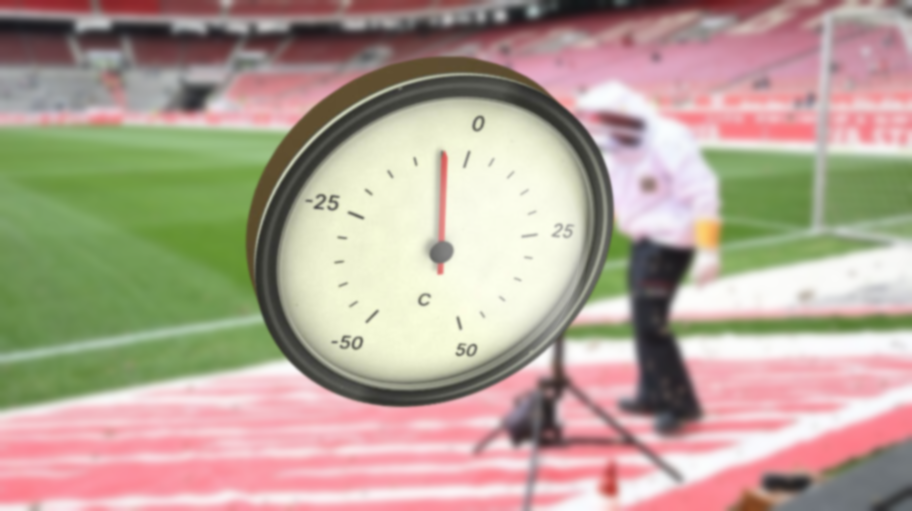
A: -5 °C
